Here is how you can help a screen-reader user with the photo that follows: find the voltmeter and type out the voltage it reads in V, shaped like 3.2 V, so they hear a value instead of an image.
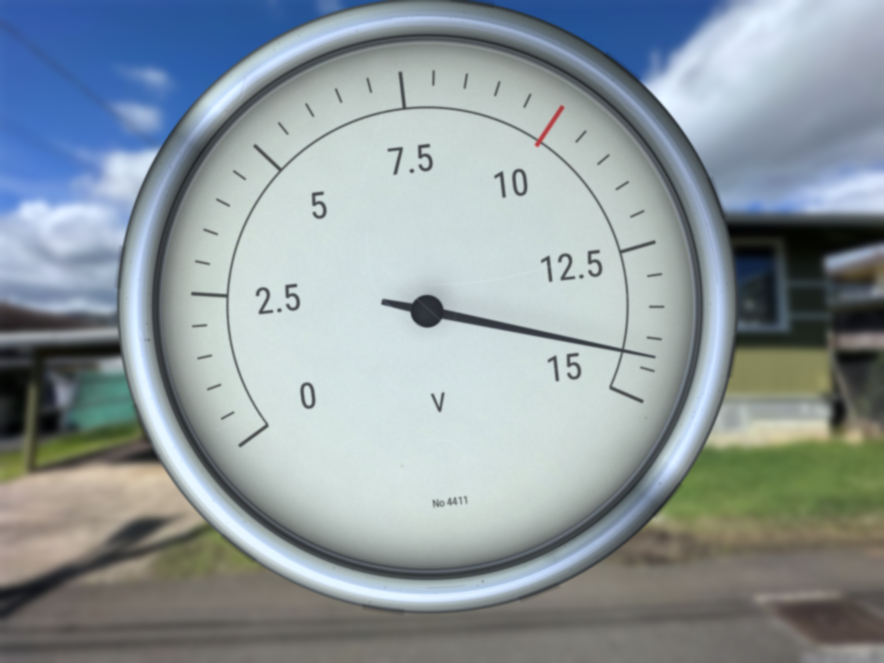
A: 14.25 V
